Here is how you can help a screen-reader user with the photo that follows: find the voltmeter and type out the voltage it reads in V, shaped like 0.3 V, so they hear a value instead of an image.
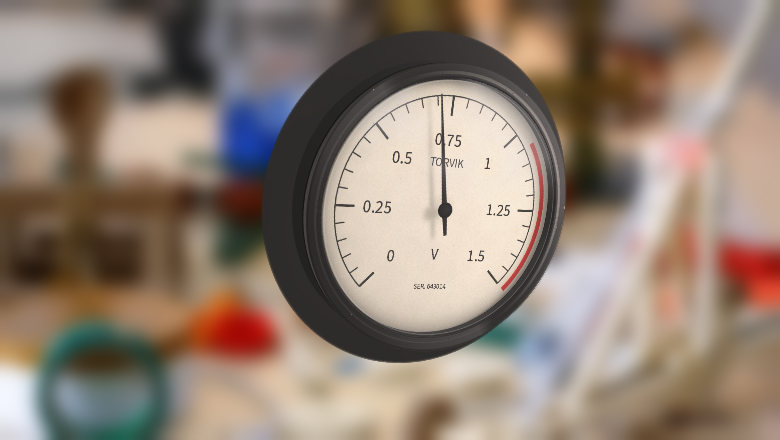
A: 0.7 V
